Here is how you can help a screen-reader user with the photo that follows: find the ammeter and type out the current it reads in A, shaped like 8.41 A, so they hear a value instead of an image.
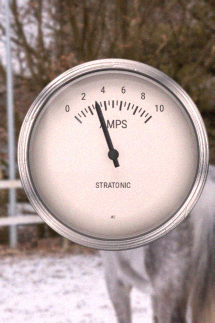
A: 3 A
